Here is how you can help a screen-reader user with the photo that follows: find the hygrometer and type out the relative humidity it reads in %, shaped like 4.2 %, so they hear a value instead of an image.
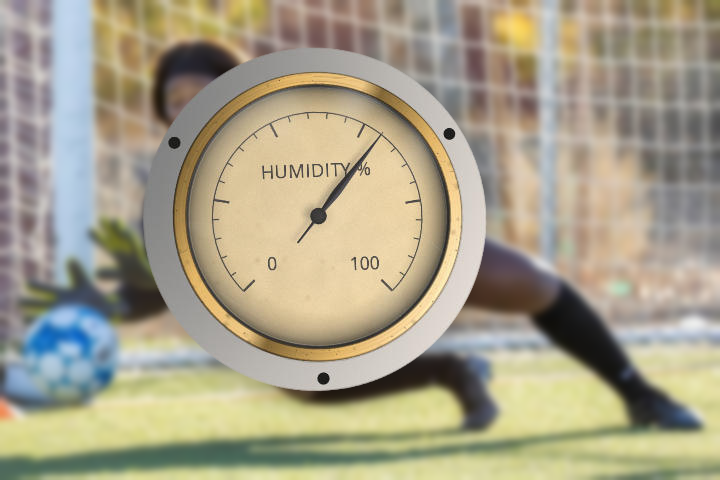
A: 64 %
